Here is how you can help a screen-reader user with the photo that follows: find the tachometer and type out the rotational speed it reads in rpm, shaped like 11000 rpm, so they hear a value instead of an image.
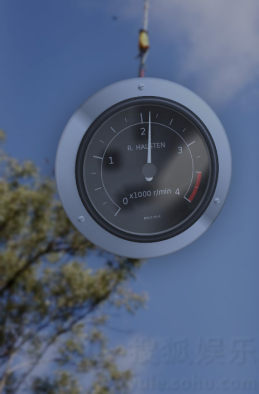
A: 2125 rpm
